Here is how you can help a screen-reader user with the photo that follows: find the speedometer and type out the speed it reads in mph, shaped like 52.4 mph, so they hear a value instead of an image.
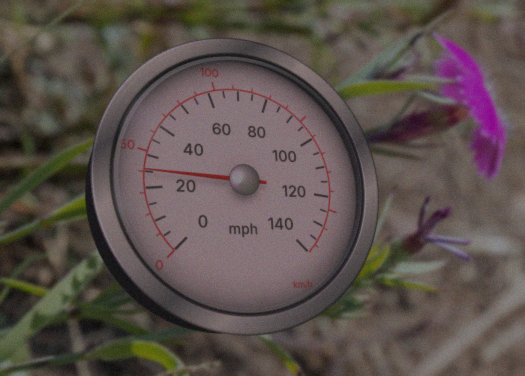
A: 25 mph
